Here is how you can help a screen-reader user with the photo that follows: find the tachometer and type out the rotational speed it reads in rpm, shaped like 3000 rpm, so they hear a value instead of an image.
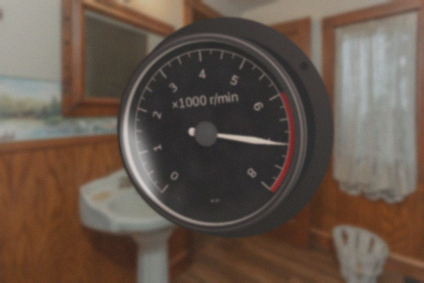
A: 7000 rpm
